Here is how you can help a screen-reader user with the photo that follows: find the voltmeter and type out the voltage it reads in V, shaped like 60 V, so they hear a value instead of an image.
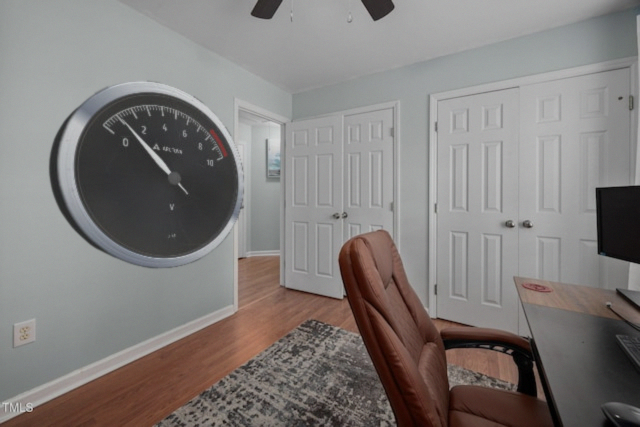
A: 1 V
